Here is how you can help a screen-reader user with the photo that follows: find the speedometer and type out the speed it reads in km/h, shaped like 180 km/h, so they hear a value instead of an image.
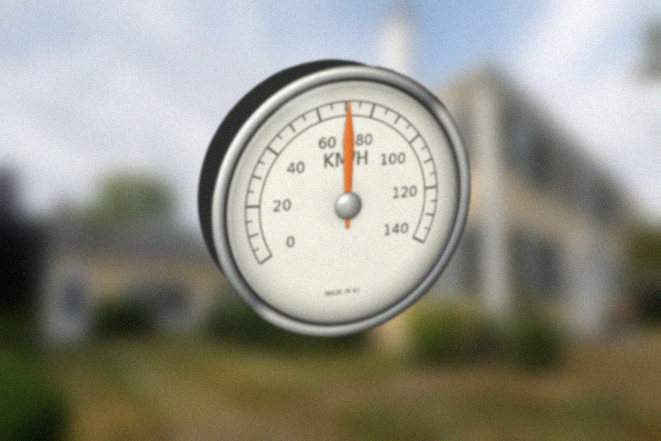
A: 70 km/h
